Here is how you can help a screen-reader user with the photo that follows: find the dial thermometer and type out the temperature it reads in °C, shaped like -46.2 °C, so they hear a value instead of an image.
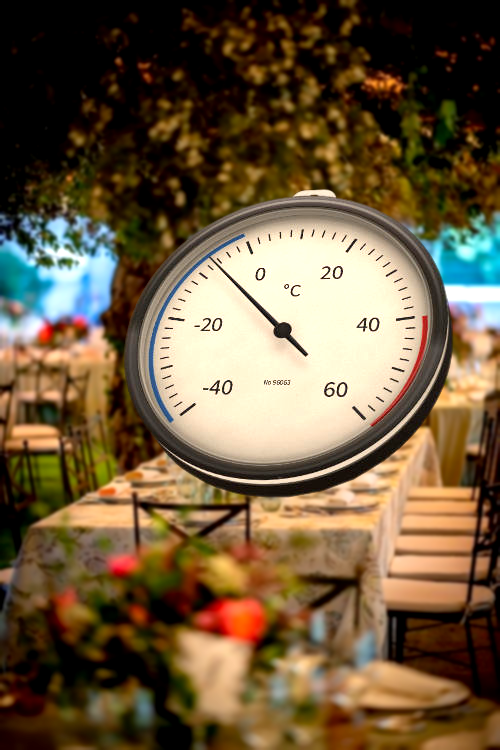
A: -7 °C
